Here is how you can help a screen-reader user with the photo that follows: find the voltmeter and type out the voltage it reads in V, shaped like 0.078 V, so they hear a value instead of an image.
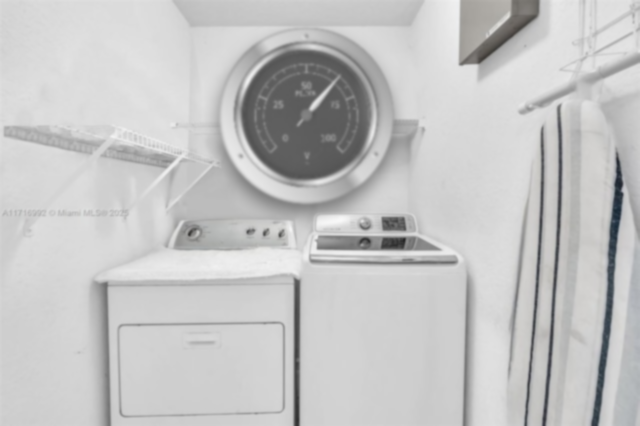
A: 65 V
